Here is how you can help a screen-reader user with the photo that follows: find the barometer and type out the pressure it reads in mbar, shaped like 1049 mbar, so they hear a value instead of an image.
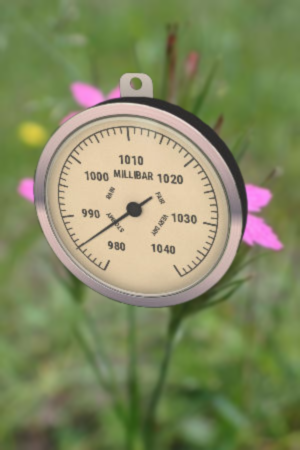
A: 985 mbar
